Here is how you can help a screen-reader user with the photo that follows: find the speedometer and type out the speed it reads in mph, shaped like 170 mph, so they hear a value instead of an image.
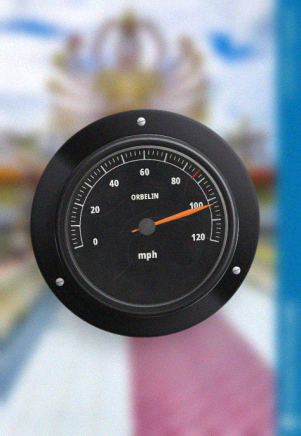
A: 102 mph
